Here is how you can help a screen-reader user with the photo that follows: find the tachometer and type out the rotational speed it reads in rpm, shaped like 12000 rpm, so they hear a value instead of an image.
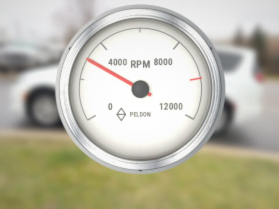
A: 3000 rpm
